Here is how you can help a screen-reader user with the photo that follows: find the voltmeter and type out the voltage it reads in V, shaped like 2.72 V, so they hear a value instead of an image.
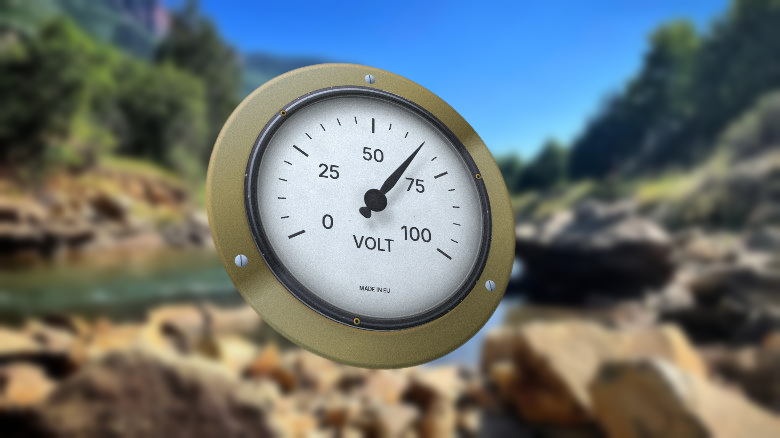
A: 65 V
